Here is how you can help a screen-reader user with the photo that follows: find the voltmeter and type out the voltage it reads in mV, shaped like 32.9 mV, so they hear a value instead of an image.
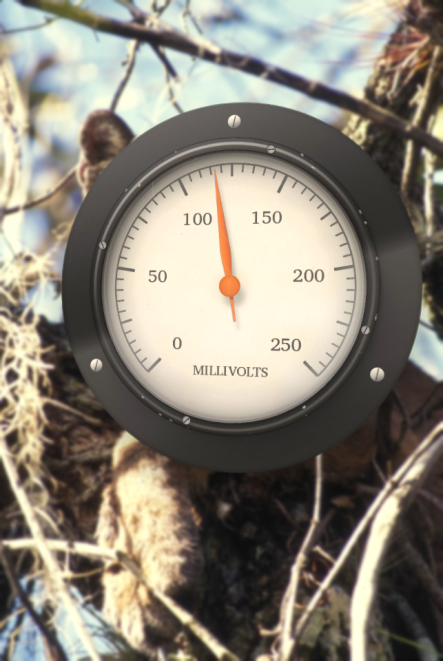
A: 117.5 mV
